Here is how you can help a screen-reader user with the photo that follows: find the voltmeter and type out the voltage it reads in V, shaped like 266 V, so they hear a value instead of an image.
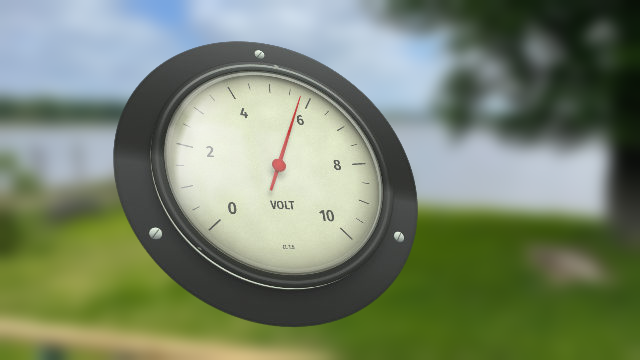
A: 5.75 V
